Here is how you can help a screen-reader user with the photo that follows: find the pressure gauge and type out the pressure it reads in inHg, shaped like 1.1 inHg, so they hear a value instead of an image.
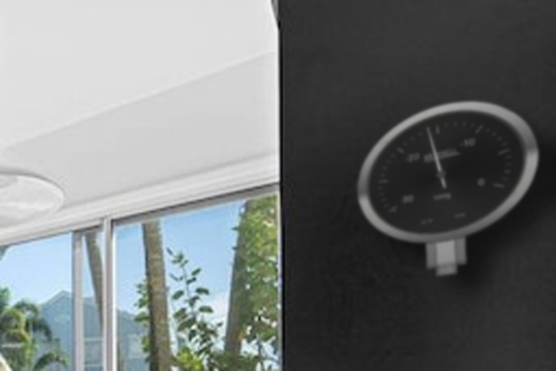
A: -16 inHg
